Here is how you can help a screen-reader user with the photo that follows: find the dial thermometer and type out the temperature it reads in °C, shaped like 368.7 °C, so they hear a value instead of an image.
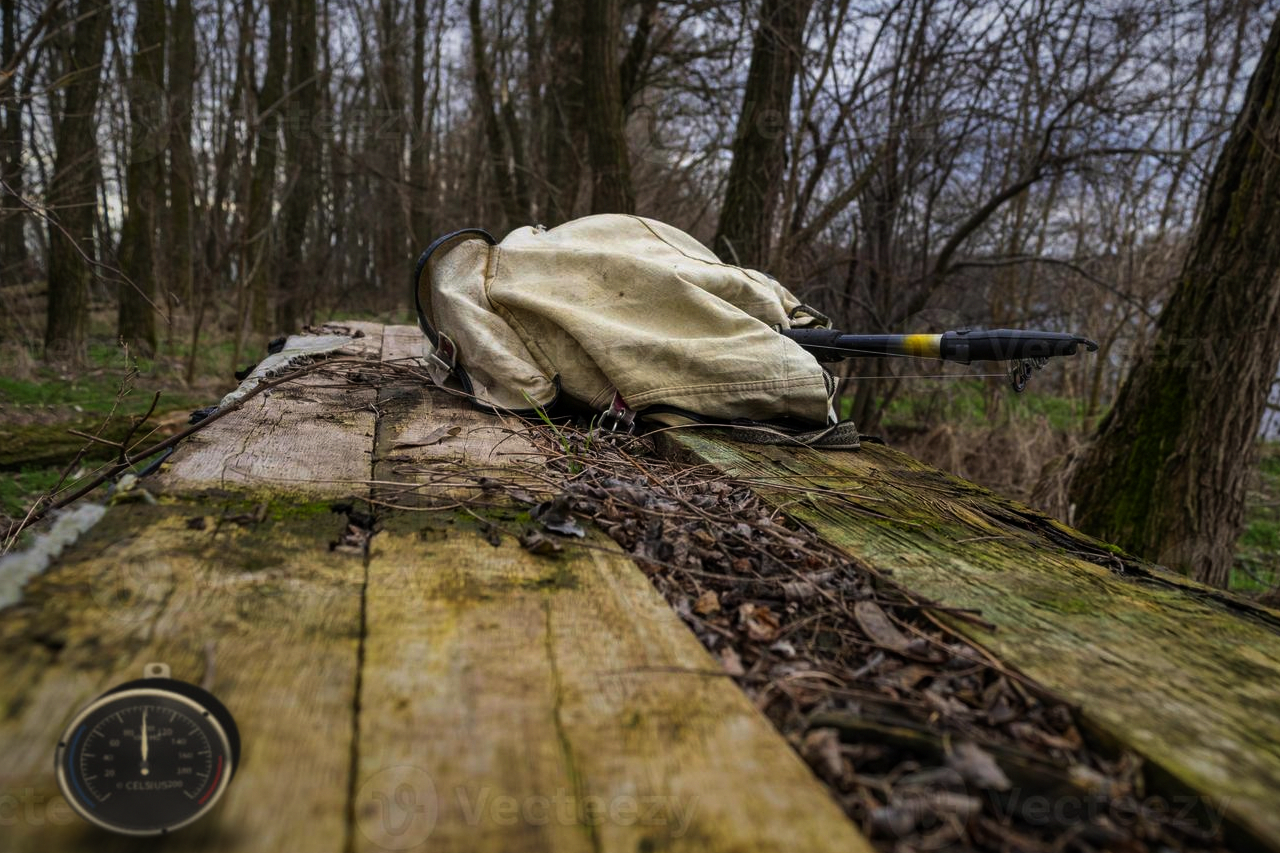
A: 100 °C
